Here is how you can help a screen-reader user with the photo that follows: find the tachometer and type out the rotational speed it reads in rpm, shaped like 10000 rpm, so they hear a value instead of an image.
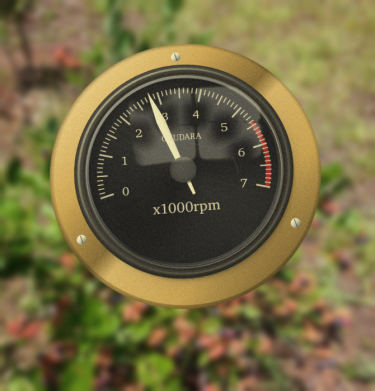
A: 2800 rpm
